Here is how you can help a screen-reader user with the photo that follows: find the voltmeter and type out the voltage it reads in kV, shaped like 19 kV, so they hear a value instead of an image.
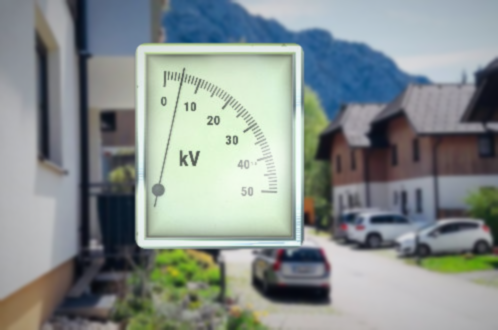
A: 5 kV
